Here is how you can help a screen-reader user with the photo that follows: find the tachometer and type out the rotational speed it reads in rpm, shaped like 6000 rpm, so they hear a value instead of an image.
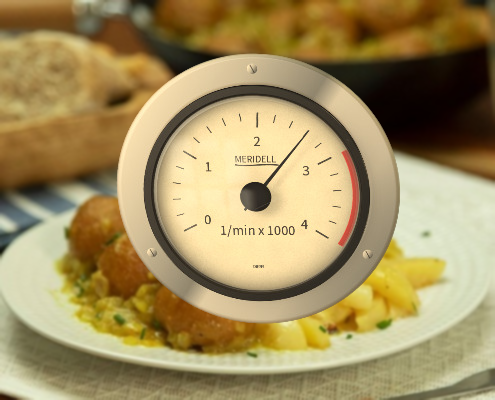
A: 2600 rpm
